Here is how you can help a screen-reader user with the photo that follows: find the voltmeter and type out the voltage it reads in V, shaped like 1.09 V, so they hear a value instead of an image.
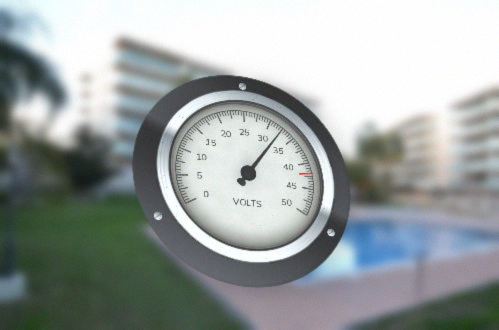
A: 32.5 V
